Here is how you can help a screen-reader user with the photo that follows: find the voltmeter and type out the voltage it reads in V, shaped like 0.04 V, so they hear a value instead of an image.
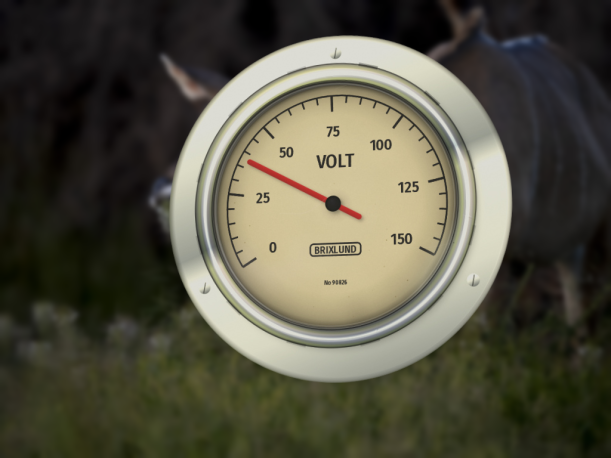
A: 37.5 V
